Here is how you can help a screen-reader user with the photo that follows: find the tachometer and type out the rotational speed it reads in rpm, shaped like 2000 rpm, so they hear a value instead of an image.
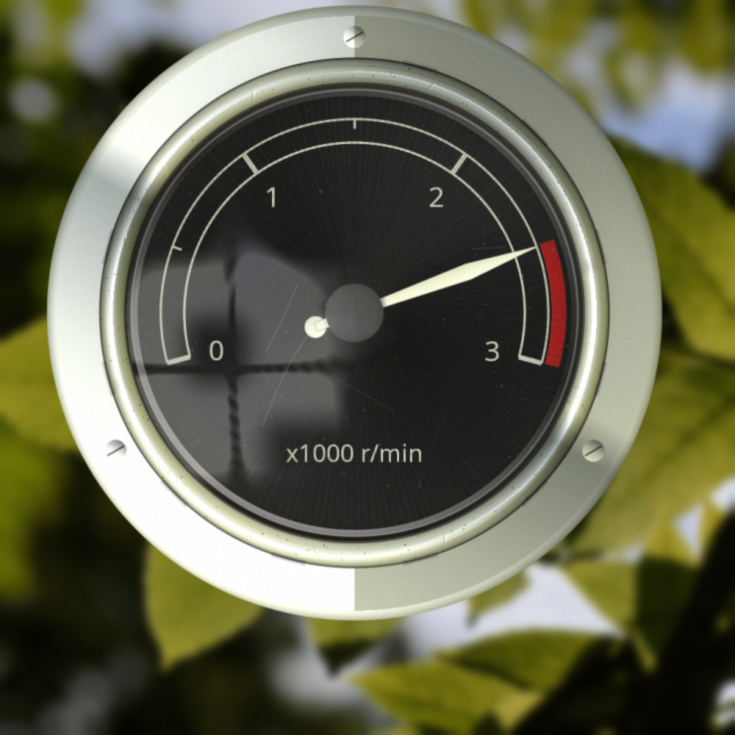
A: 2500 rpm
